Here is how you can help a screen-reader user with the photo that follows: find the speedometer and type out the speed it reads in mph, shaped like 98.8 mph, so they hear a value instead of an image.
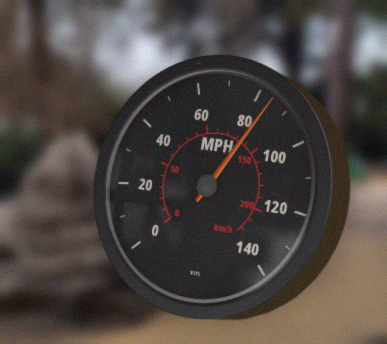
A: 85 mph
